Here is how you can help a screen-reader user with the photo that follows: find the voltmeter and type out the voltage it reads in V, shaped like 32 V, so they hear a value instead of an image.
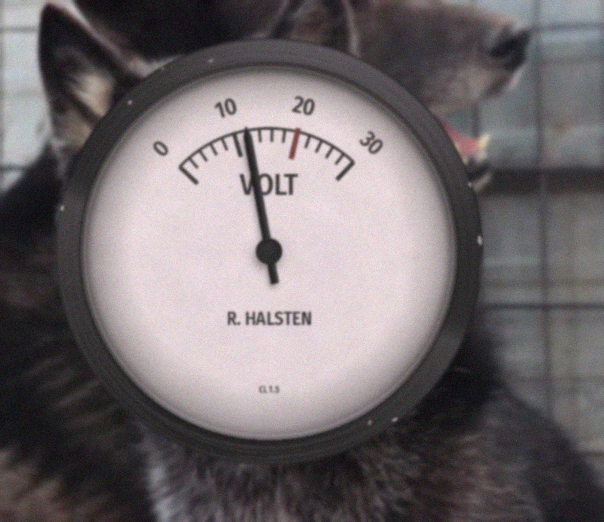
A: 12 V
